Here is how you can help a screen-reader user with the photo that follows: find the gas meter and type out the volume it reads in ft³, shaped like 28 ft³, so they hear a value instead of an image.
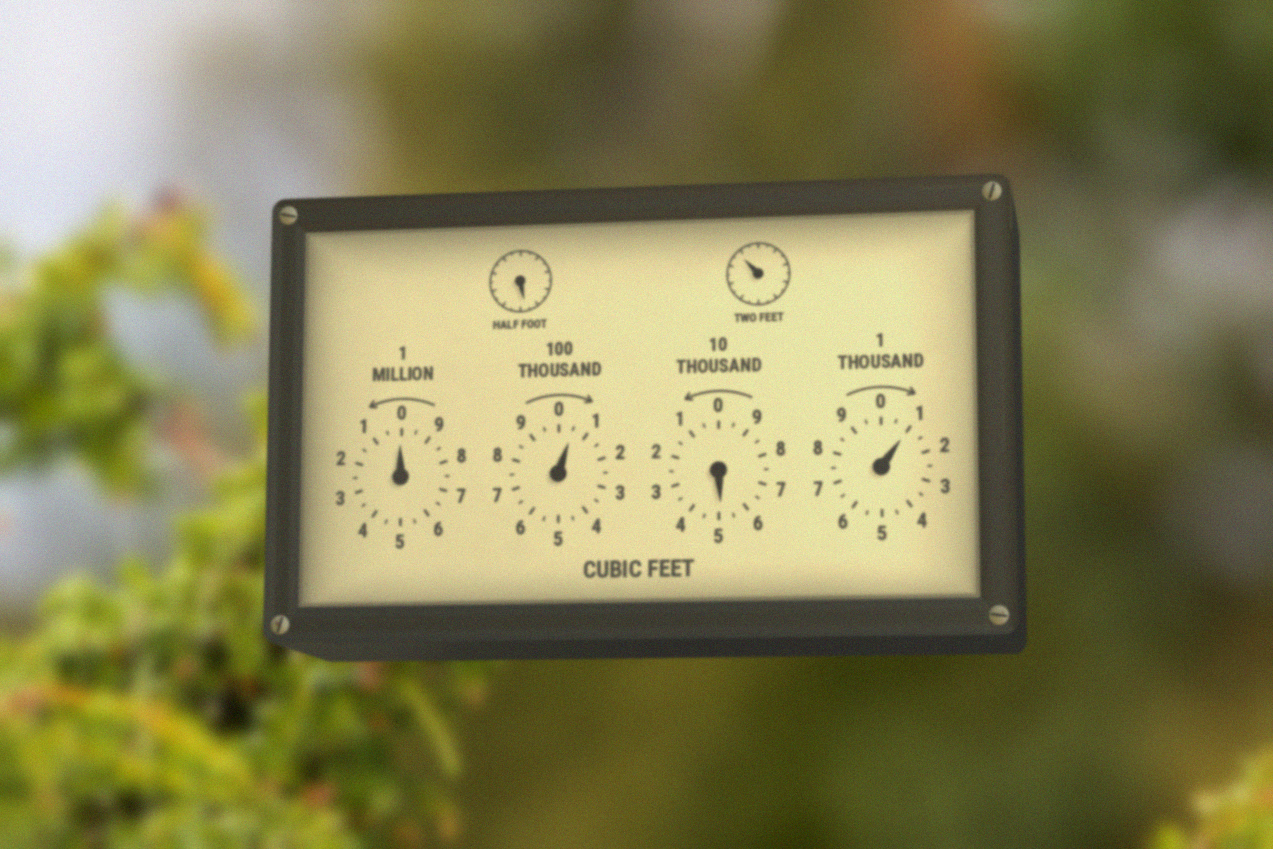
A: 5100 ft³
